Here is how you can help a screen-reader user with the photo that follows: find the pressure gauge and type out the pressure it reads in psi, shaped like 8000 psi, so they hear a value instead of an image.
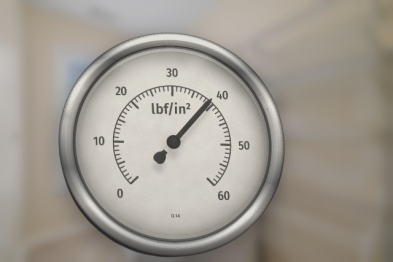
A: 39 psi
